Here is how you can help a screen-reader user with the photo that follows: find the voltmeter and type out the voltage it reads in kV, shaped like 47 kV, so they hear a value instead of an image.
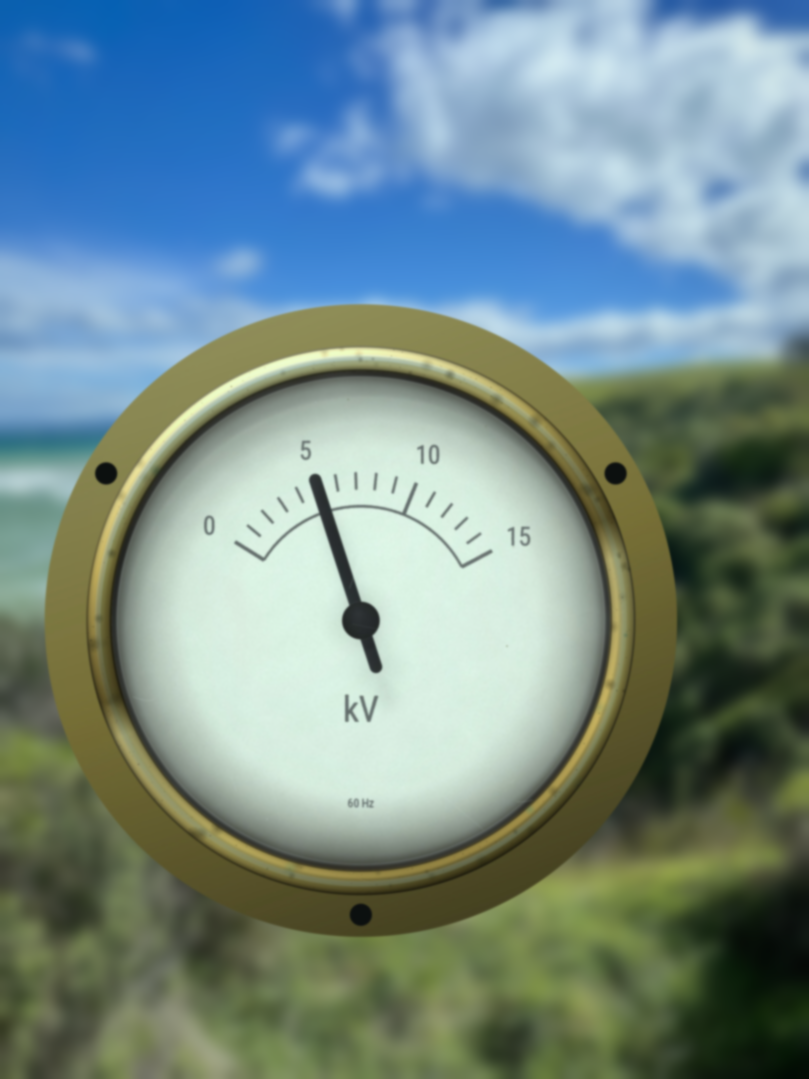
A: 5 kV
